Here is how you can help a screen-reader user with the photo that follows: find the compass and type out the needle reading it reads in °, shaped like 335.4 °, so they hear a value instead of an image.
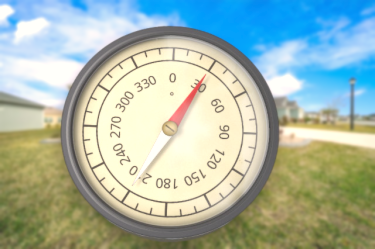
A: 30 °
